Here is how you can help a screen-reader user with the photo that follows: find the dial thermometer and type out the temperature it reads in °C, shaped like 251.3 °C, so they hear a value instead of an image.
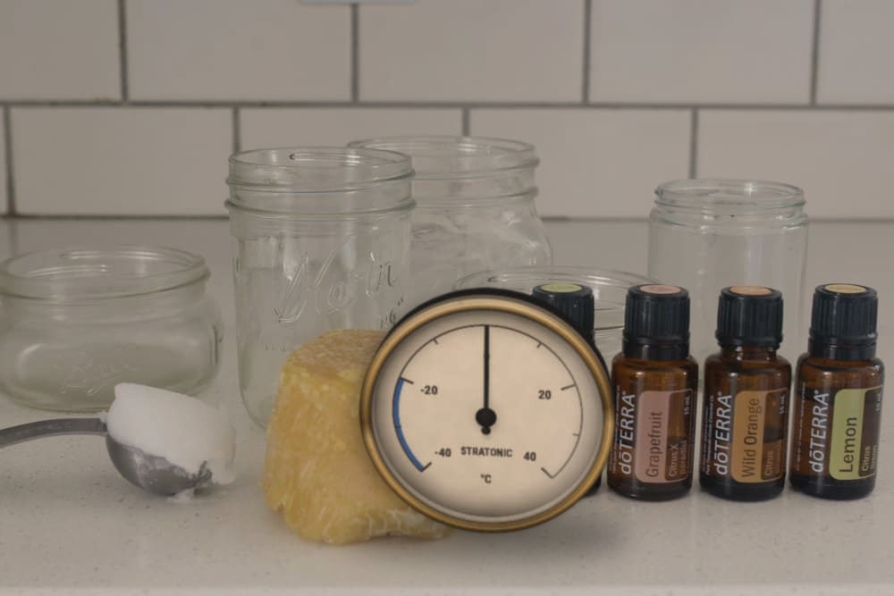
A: 0 °C
